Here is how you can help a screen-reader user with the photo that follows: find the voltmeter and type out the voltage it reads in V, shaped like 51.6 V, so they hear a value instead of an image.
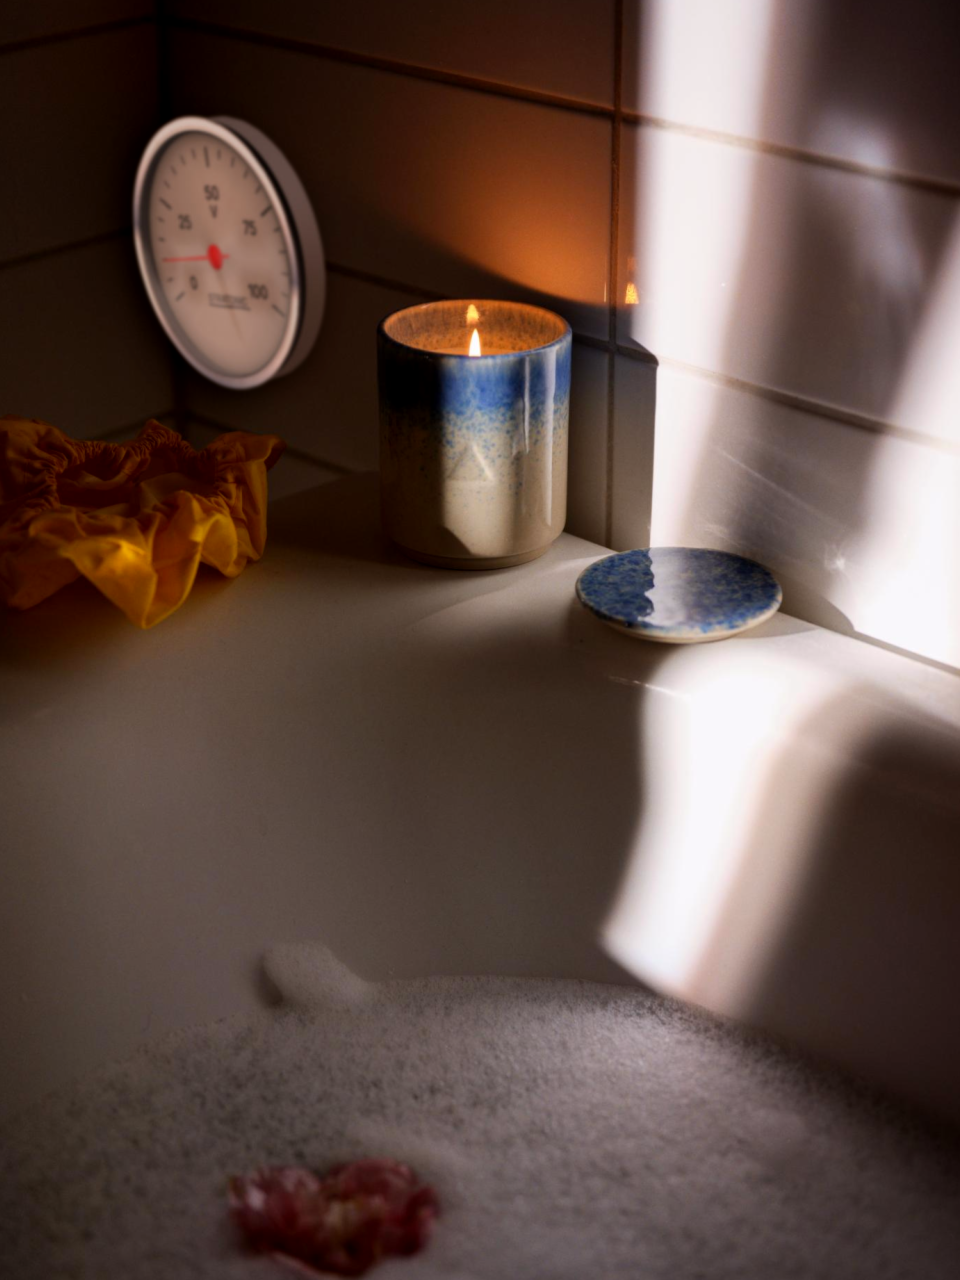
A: 10 V
